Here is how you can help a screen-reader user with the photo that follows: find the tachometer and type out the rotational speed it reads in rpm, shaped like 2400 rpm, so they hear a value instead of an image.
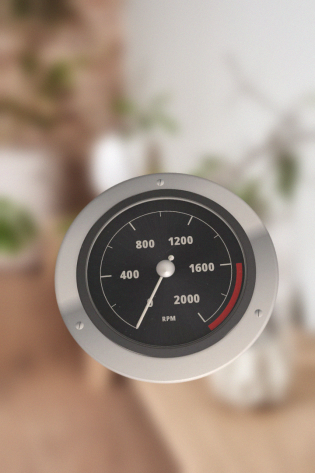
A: 0 rpm
